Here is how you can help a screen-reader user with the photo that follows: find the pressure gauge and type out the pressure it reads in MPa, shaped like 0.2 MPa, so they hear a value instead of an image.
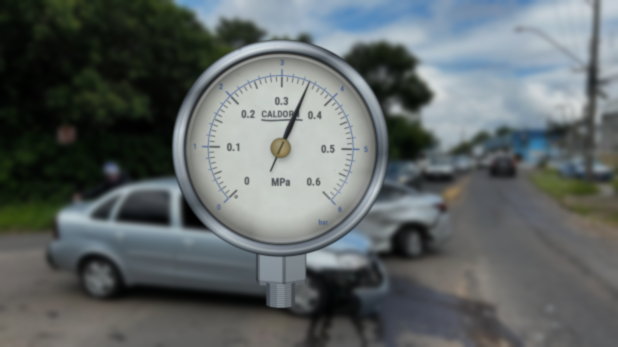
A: 0.35 MPa
